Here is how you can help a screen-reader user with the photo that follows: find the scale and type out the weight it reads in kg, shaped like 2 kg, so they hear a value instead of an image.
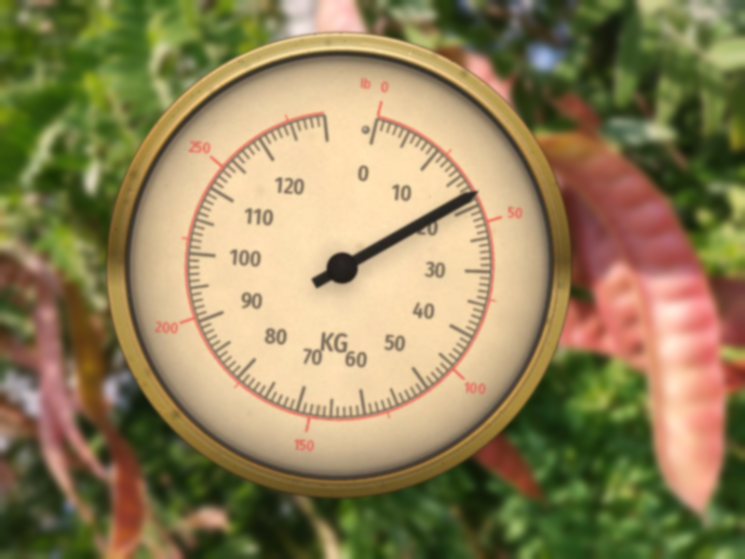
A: 18 kg
